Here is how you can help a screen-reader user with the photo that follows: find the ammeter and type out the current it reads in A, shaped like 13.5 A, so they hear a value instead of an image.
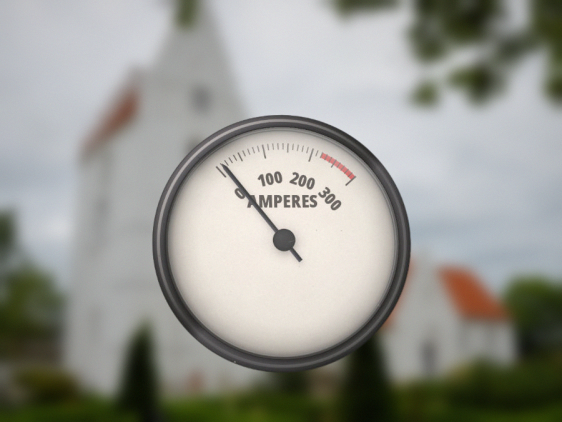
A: 10 A
